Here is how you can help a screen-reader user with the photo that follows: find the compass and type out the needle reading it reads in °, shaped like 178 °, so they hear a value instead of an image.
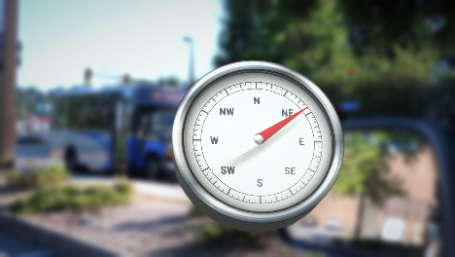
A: 55 °
